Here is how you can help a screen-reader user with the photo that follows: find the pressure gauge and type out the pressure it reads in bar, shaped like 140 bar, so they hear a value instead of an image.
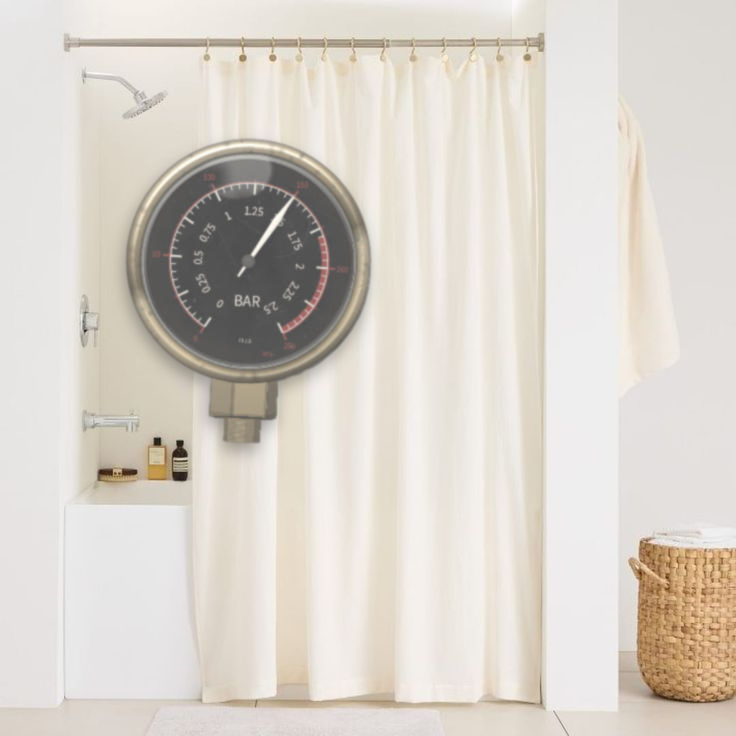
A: 1.5 bar
